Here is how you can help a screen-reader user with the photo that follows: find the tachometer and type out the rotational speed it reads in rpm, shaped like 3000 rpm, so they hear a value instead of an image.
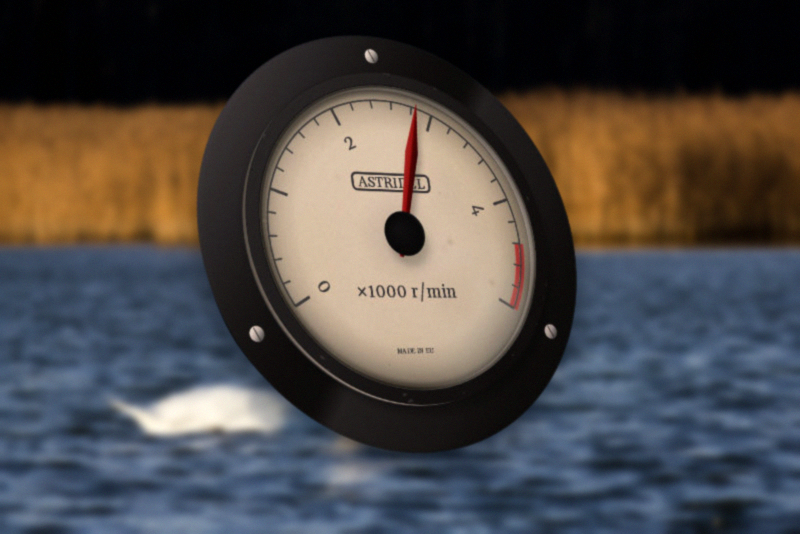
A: 2800 rpm
